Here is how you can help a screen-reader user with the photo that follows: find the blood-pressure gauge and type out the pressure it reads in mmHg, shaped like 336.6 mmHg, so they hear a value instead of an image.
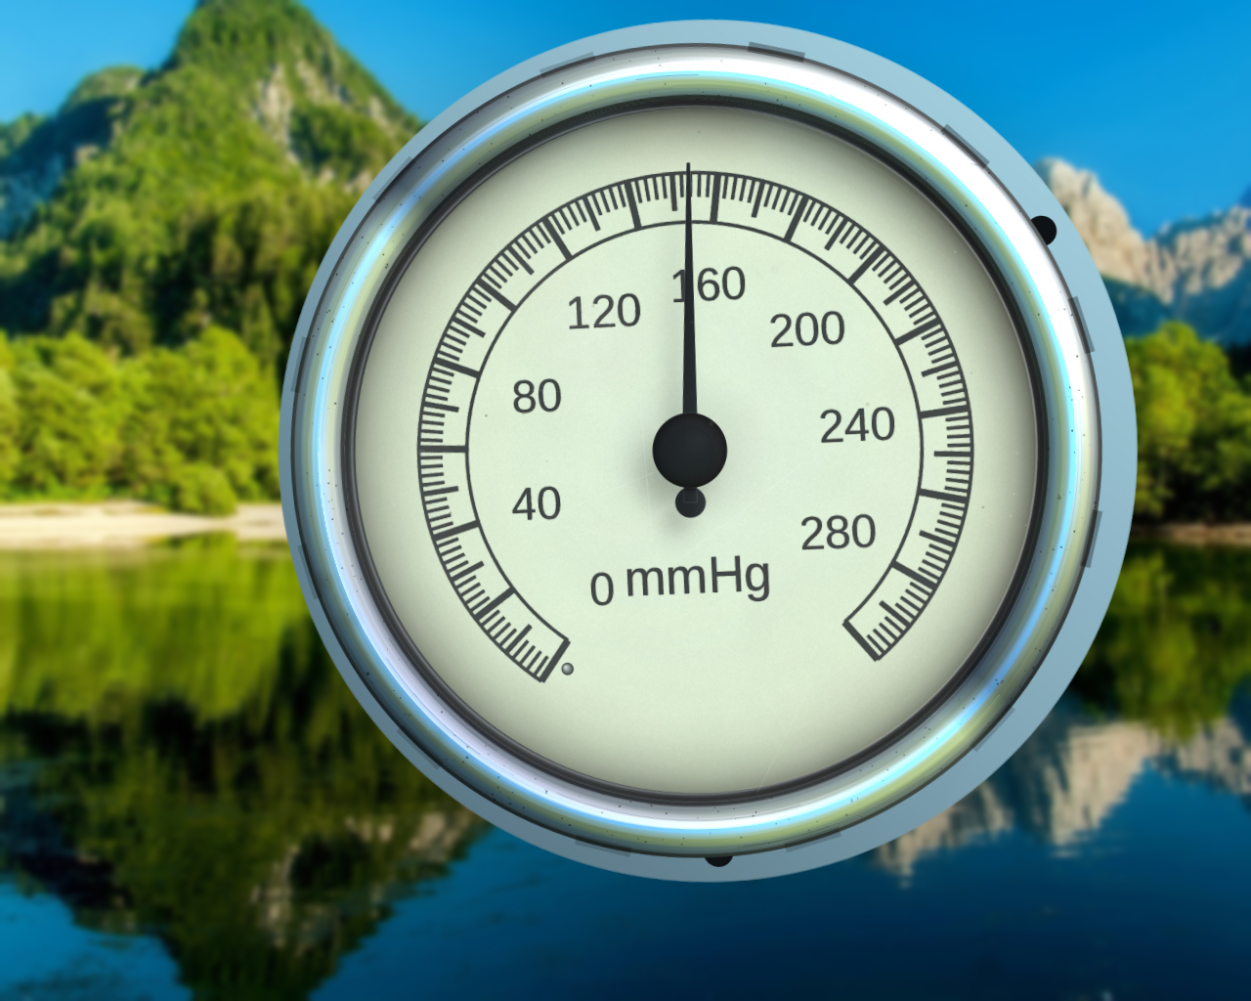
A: 154 mmHg
